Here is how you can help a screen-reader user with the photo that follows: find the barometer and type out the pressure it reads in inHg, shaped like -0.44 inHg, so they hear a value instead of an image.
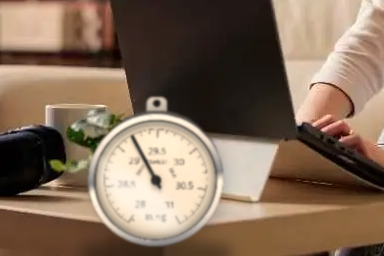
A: 29.2 inHg
